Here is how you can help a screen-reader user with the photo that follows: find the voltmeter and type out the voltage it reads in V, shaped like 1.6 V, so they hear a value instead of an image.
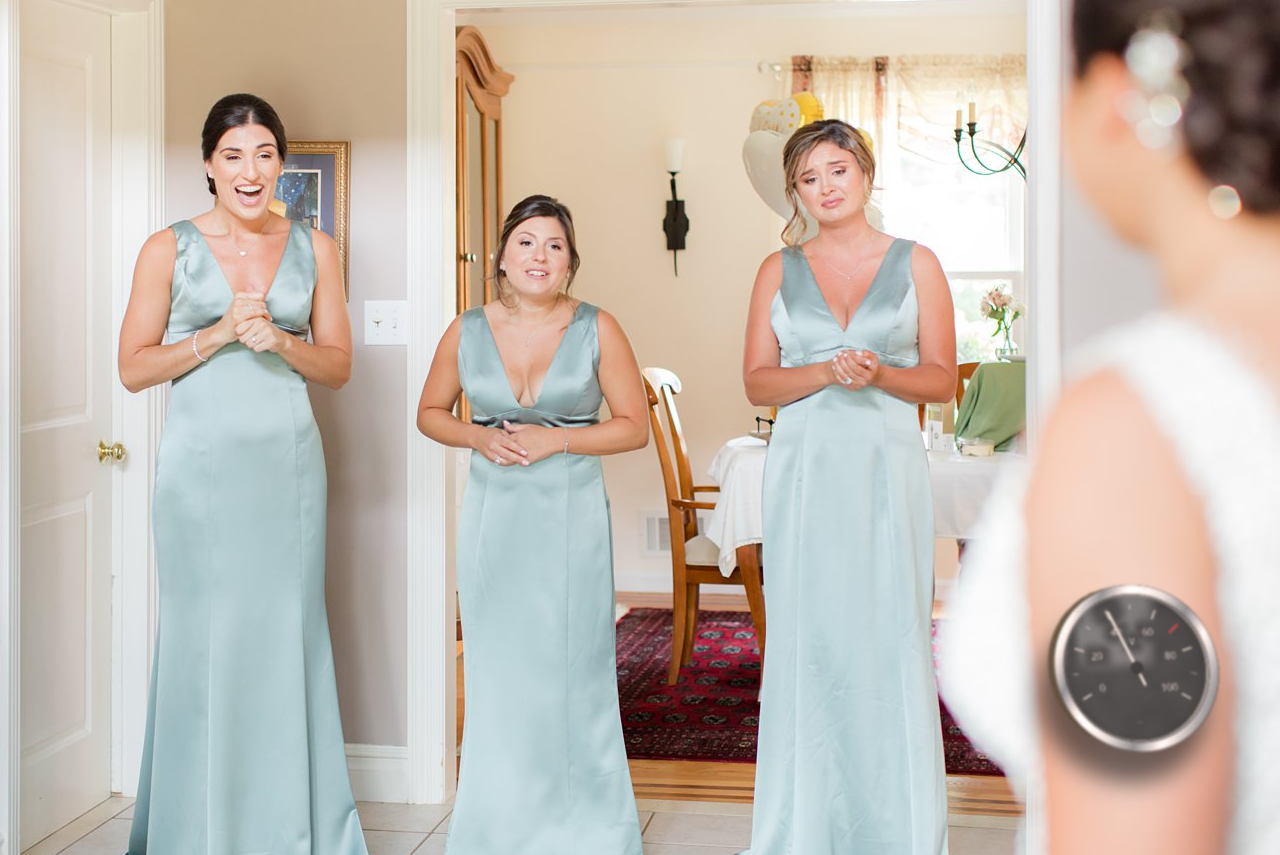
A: 40 V
